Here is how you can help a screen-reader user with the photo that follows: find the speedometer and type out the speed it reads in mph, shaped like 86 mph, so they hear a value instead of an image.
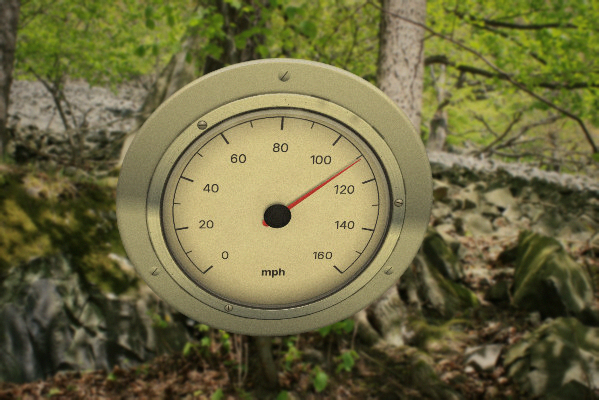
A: 110 mph
